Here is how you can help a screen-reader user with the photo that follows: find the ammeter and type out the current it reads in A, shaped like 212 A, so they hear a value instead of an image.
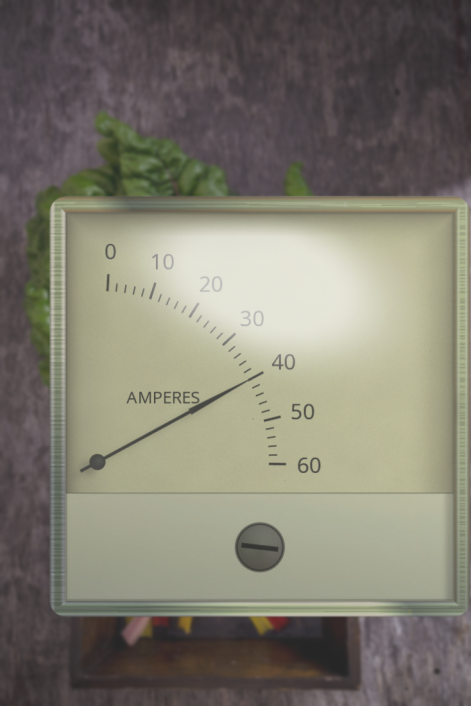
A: 40 A
